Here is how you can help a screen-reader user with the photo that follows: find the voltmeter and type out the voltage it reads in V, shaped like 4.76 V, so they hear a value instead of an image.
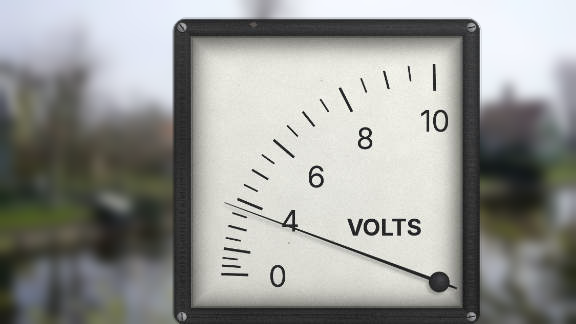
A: 3.75 V
